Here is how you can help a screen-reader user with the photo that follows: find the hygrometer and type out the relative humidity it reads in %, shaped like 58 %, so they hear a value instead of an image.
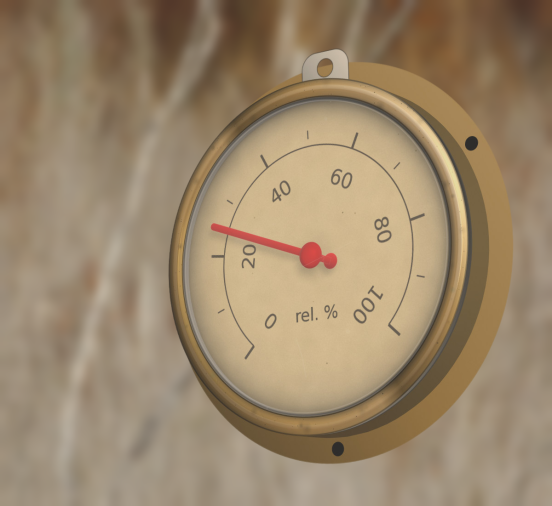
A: 25 %
